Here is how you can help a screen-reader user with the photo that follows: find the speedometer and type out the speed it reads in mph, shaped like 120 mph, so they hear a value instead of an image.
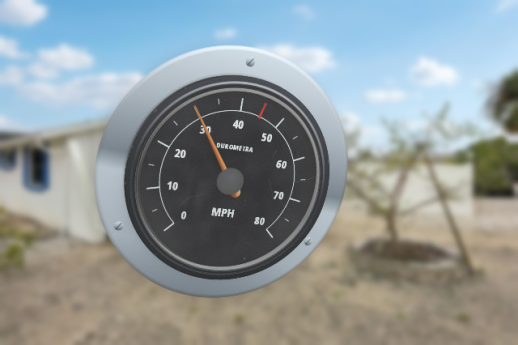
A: 30 mph
